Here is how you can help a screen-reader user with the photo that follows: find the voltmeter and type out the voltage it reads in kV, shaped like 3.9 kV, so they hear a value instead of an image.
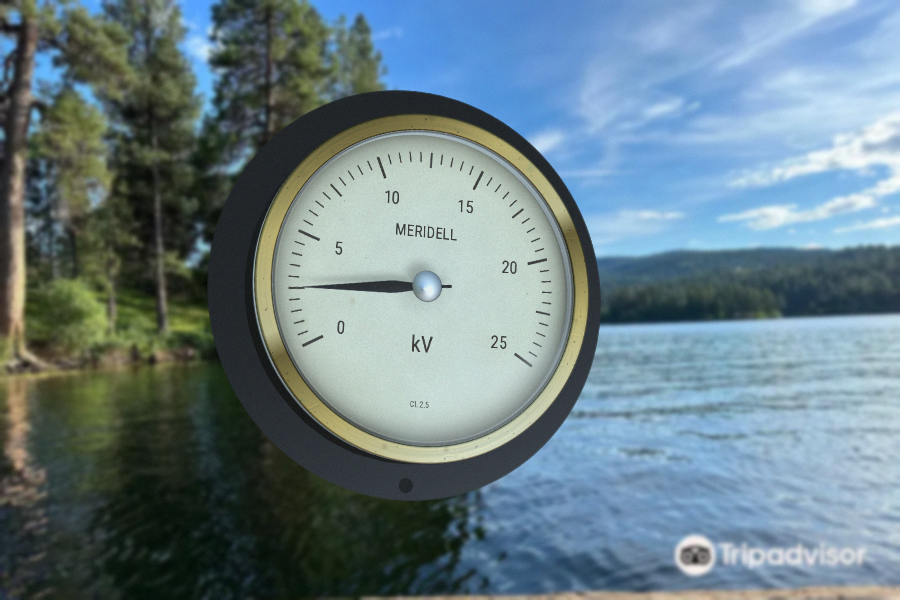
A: 2.5 kV
